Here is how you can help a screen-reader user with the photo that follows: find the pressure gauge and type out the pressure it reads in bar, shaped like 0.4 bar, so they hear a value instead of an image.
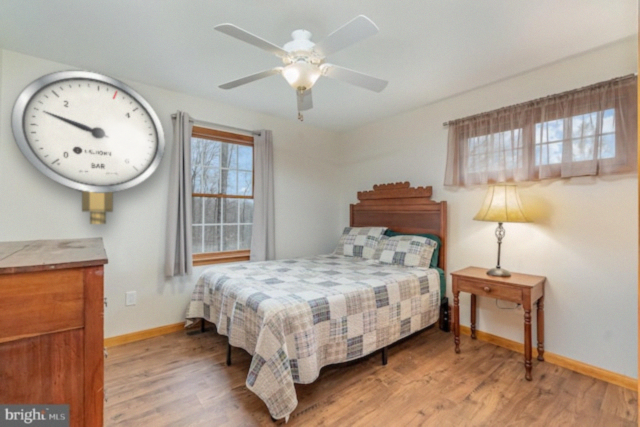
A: 1.4 bar
